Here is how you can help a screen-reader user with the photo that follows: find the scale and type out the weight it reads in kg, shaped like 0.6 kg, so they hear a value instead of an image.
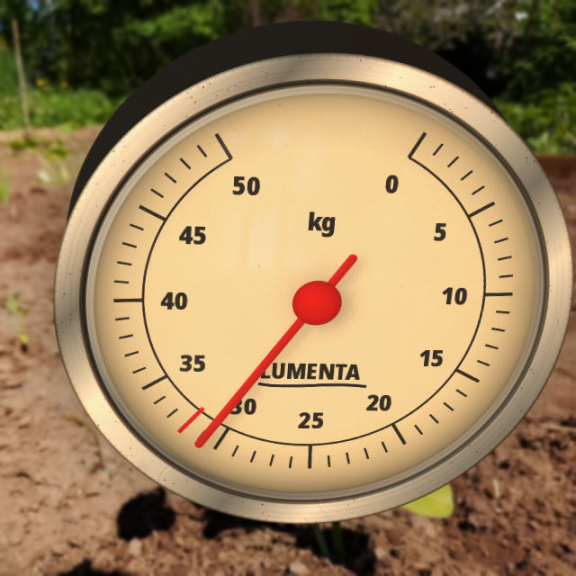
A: 31 kg
